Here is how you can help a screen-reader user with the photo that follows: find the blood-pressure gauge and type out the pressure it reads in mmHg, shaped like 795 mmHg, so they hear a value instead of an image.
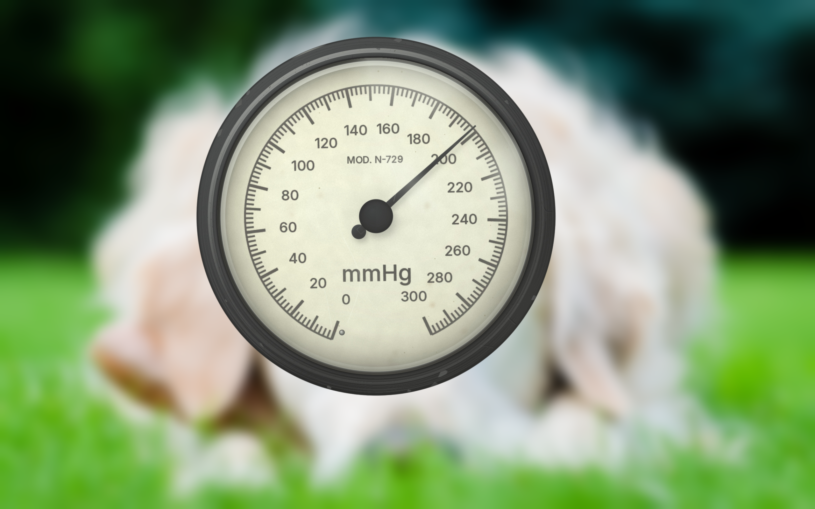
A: 198 mmHg
